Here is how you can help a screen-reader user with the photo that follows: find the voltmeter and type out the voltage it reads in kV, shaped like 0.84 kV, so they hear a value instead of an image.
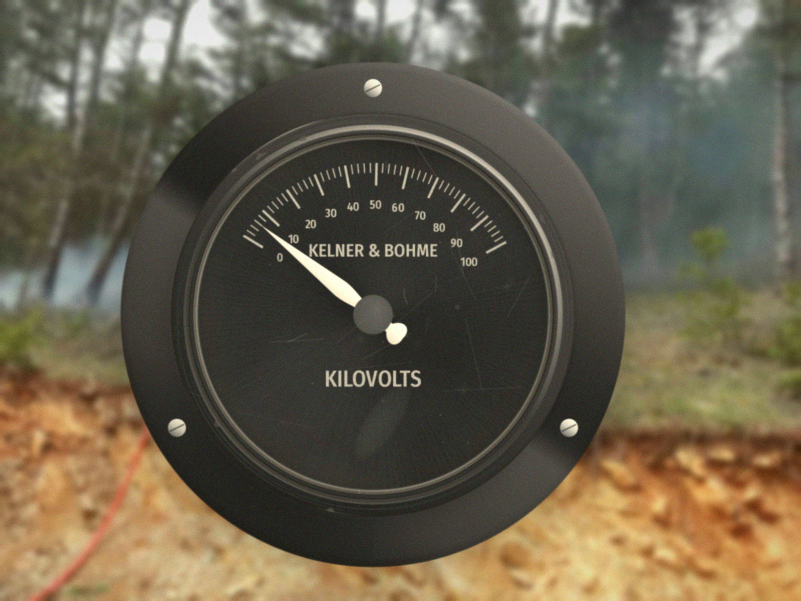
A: 6 kV
